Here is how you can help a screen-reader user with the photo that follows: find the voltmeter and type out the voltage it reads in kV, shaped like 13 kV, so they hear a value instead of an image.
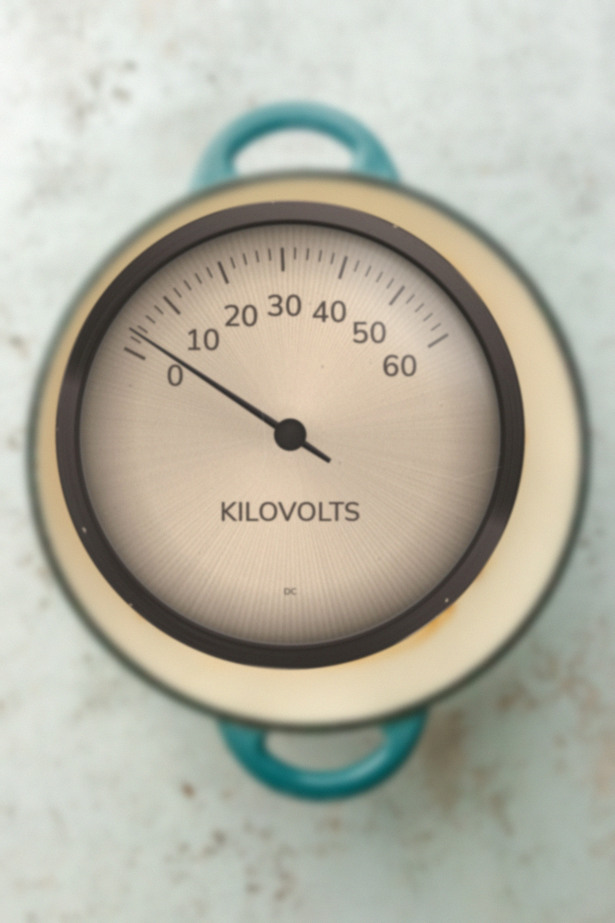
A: 3 kV
